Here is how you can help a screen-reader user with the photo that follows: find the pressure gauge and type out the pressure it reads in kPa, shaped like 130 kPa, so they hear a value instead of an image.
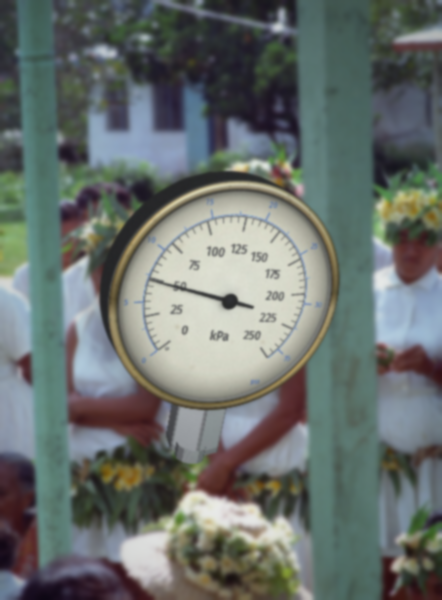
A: 50 kPa
